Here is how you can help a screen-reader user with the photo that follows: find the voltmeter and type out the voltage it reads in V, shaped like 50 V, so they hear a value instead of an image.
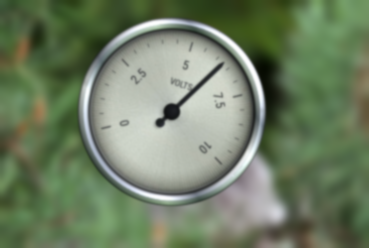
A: 6.25 V
